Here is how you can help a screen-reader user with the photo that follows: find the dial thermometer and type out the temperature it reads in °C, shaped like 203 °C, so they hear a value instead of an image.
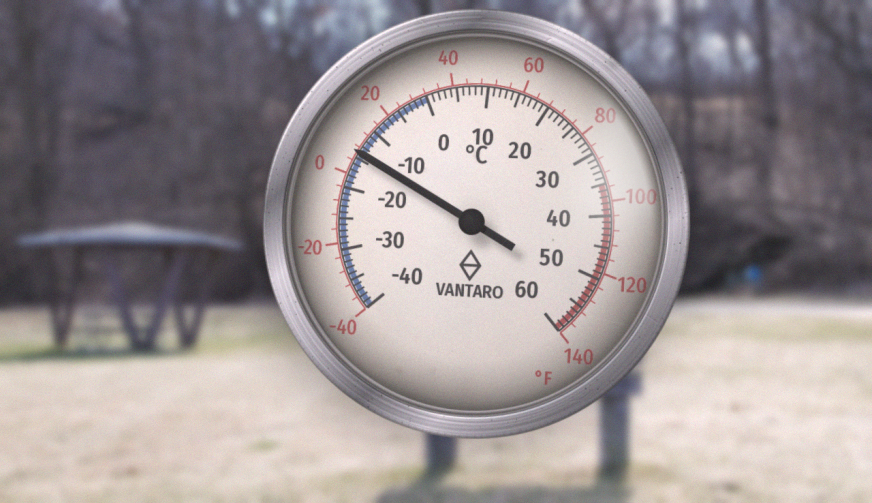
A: -14 °C
